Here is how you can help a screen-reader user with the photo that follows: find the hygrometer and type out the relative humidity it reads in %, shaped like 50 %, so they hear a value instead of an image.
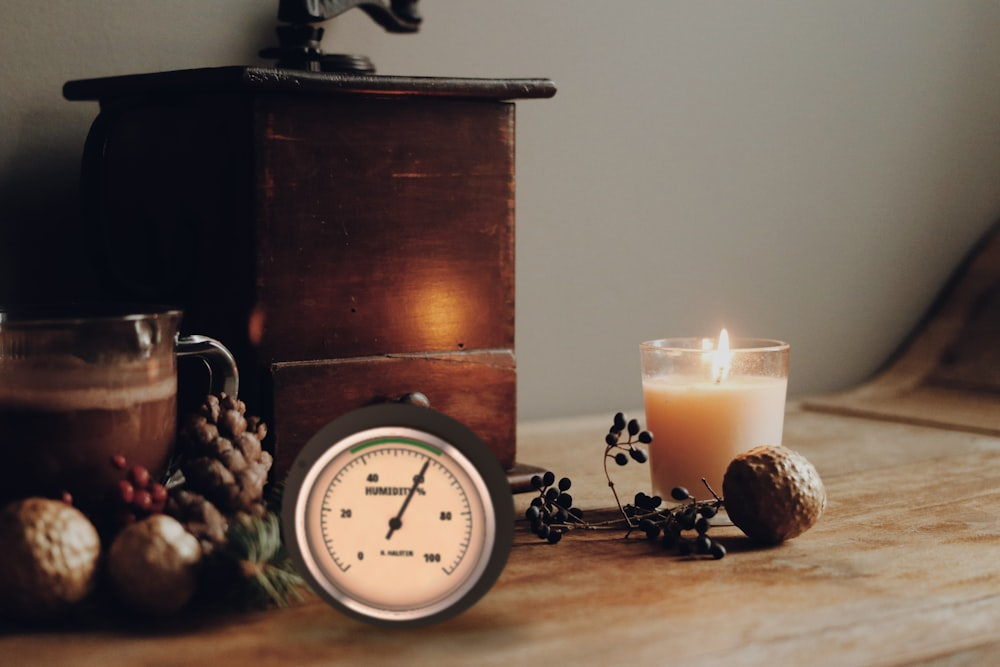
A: 60 %
